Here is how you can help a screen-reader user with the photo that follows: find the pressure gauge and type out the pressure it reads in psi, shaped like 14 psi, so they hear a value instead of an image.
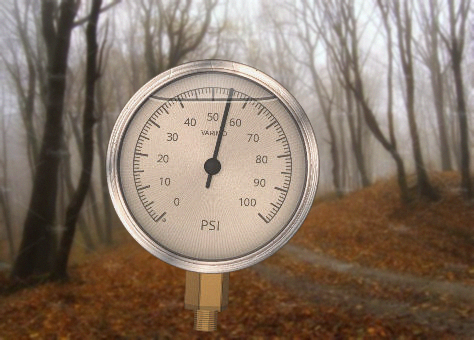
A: 55 psi
